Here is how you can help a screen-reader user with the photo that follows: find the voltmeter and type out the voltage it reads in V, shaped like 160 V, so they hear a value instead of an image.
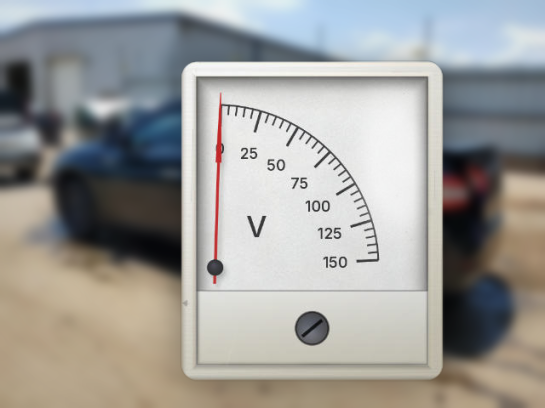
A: 0 V
